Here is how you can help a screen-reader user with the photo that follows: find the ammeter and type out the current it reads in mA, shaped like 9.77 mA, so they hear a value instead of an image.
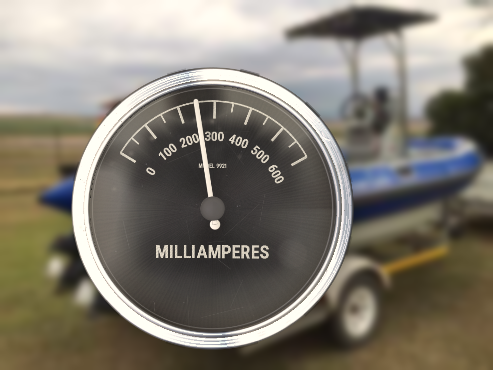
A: 250 mA
